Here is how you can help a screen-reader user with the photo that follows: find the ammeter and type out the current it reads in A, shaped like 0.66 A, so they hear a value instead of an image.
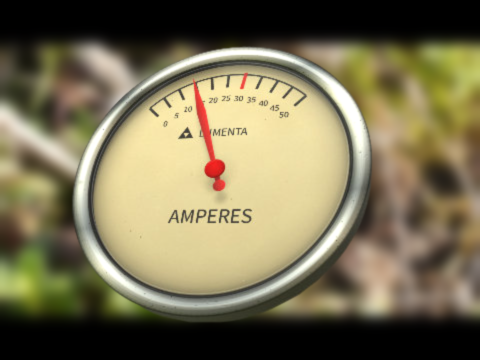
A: 15 A
